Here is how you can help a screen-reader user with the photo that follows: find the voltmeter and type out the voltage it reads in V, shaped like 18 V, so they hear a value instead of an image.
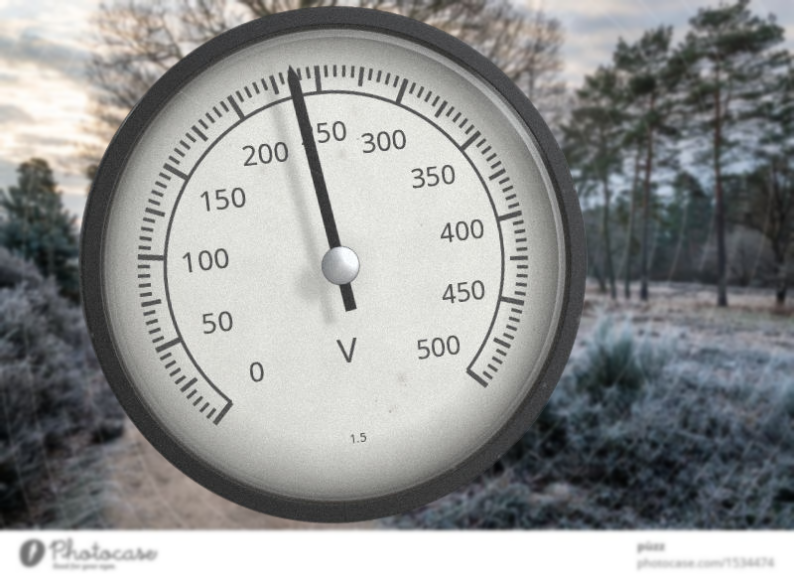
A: 235 V
